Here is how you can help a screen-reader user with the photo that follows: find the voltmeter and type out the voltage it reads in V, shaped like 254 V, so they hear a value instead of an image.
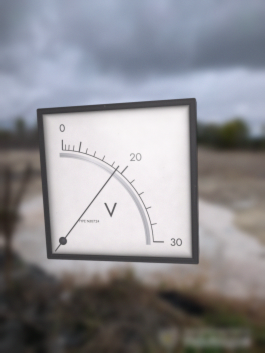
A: 19 V
